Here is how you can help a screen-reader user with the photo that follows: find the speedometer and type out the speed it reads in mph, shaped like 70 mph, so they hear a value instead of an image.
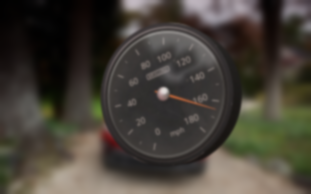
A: 165 mph
